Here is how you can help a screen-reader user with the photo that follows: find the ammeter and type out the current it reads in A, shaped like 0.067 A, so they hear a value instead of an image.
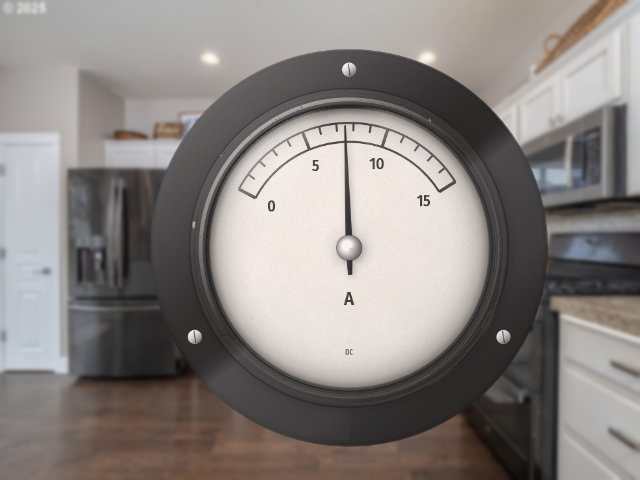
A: 7.5 A
